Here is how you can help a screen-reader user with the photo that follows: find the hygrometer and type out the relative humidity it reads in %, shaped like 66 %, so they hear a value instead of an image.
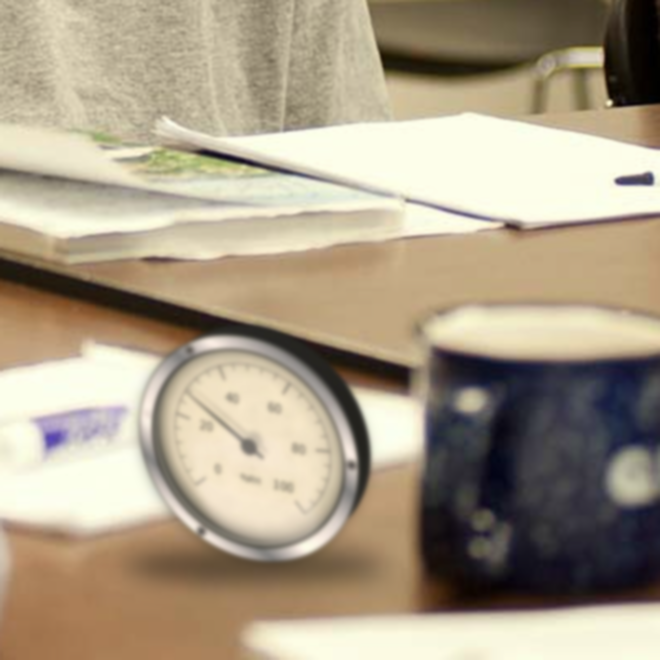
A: 28 %
